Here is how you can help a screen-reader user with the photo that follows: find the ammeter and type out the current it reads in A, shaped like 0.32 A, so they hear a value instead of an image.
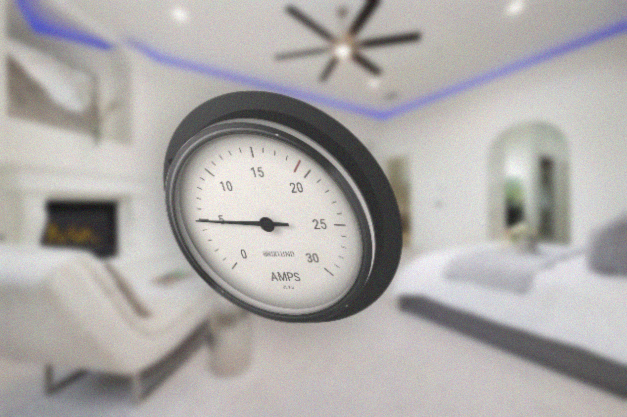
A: 5 A
